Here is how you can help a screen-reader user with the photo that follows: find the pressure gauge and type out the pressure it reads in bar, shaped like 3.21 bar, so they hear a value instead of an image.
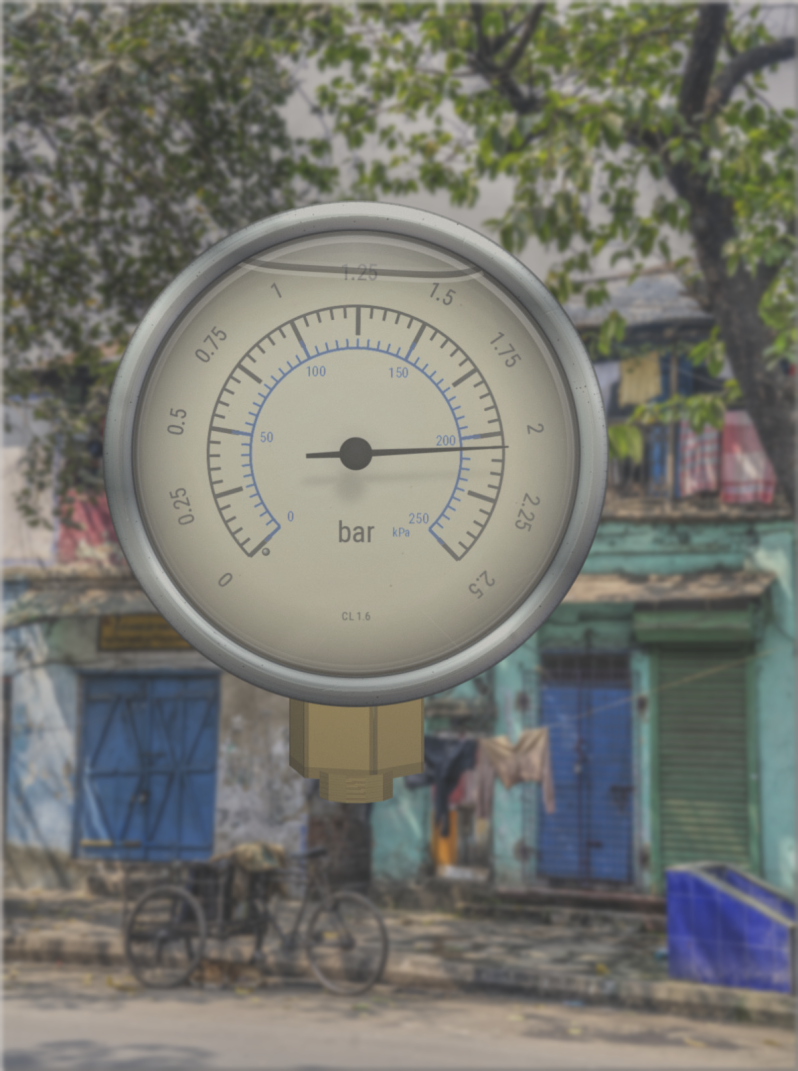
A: 2.05 bar
